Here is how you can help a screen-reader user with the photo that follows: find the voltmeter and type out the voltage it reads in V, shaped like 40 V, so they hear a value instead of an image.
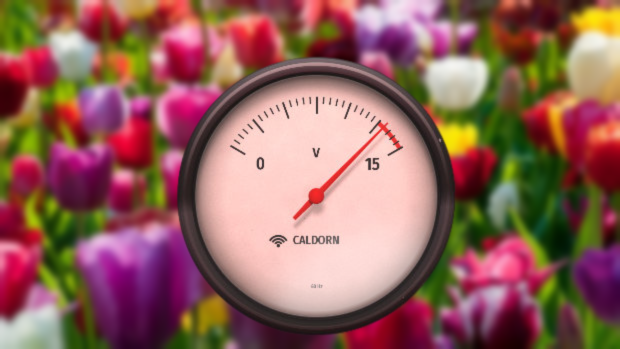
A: 13 V
